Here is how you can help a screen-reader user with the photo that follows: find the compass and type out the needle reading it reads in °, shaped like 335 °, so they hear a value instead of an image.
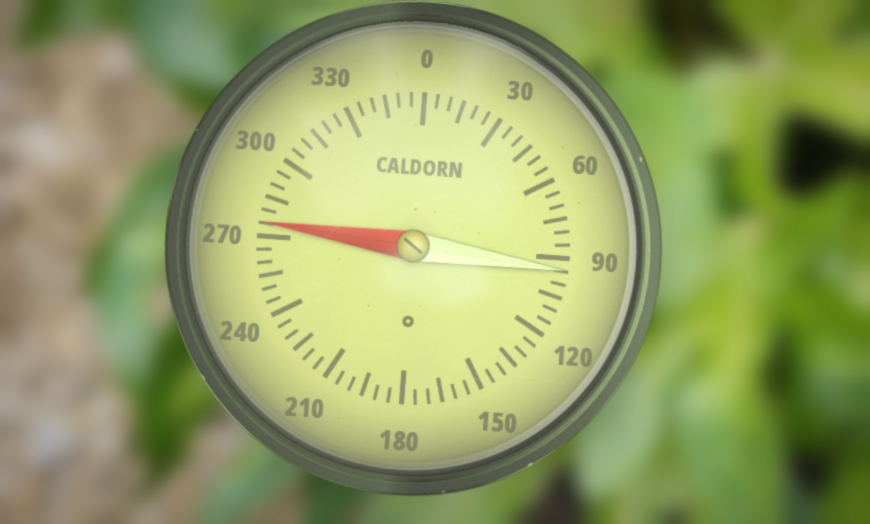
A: 275 °
